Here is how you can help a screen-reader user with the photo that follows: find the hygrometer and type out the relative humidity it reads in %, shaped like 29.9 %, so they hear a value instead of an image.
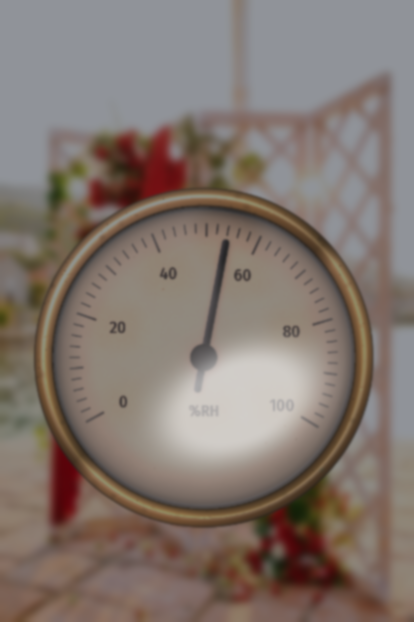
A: 54 %
